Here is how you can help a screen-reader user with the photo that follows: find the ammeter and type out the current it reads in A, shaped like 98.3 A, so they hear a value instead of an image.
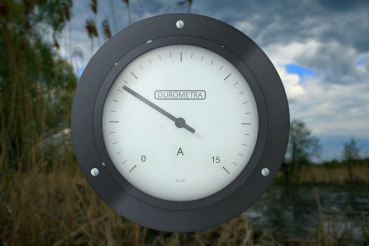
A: 4.25 A
